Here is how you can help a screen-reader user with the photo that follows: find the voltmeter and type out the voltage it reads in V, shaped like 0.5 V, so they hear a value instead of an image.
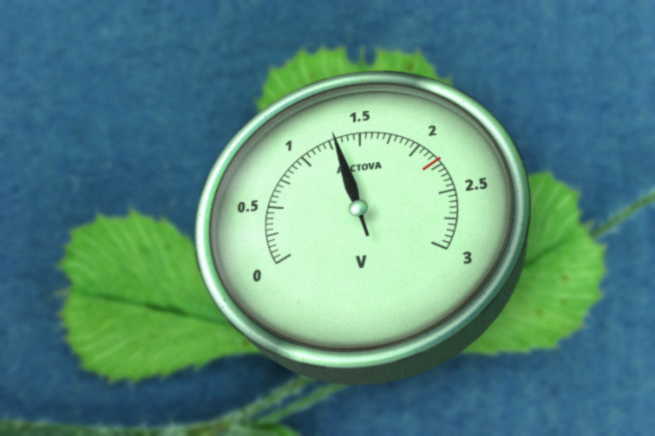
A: 1.3 V
